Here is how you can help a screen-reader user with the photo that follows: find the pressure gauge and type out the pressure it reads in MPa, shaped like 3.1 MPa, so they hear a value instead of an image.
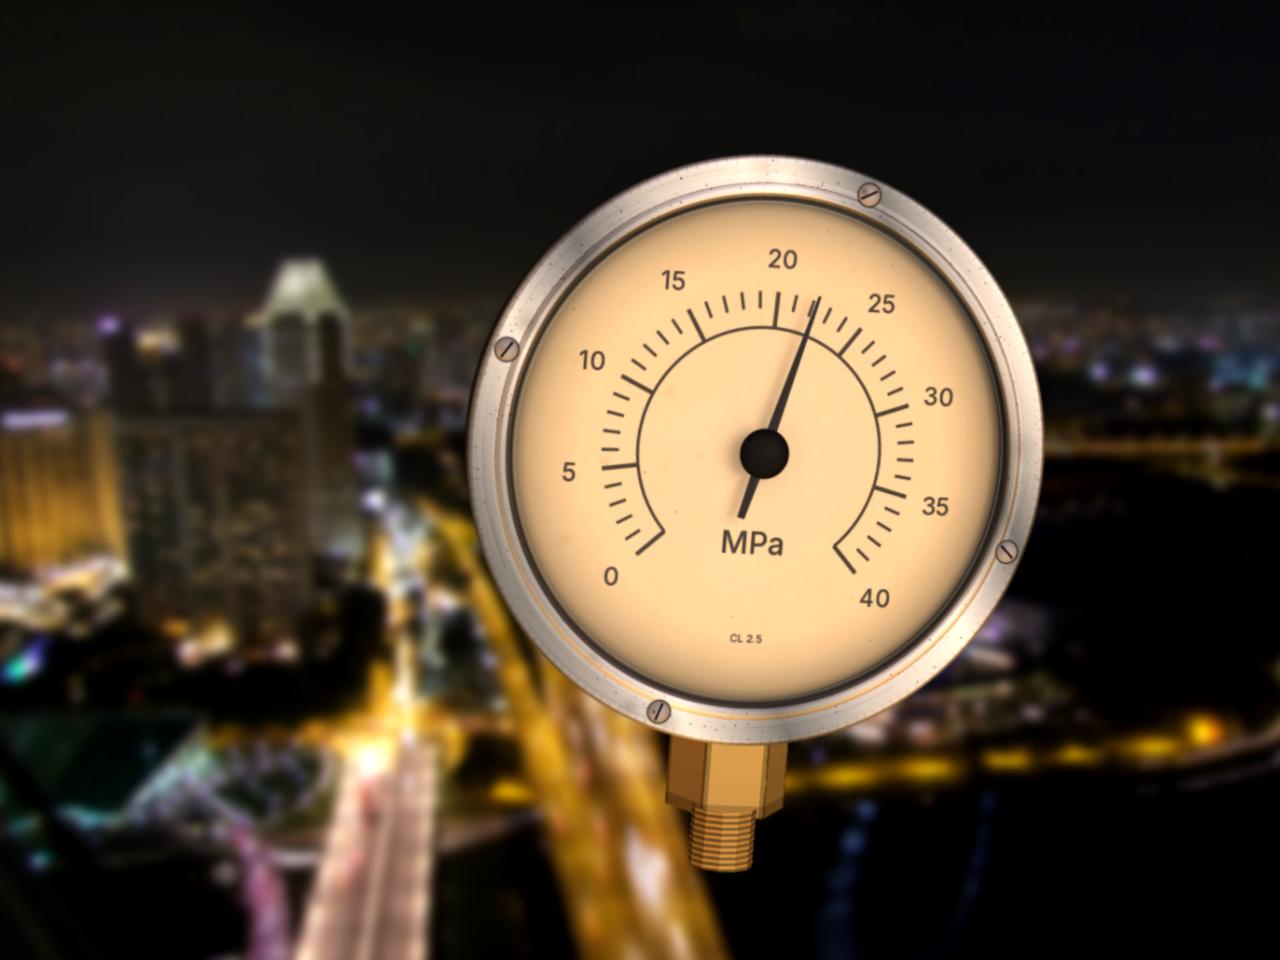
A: 22 MPa
